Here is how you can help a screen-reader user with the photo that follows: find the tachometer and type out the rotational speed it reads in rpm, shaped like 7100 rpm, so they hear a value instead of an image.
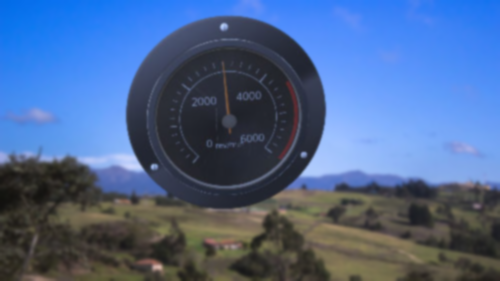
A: 3000 rpm
